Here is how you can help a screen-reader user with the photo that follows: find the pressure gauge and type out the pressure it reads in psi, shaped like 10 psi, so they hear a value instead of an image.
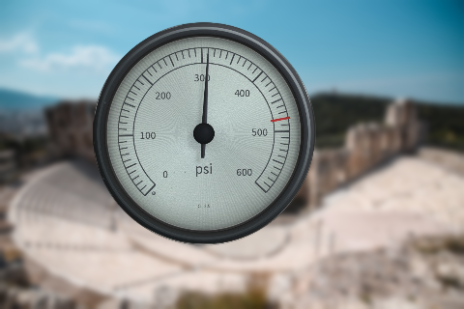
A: 310 psi
